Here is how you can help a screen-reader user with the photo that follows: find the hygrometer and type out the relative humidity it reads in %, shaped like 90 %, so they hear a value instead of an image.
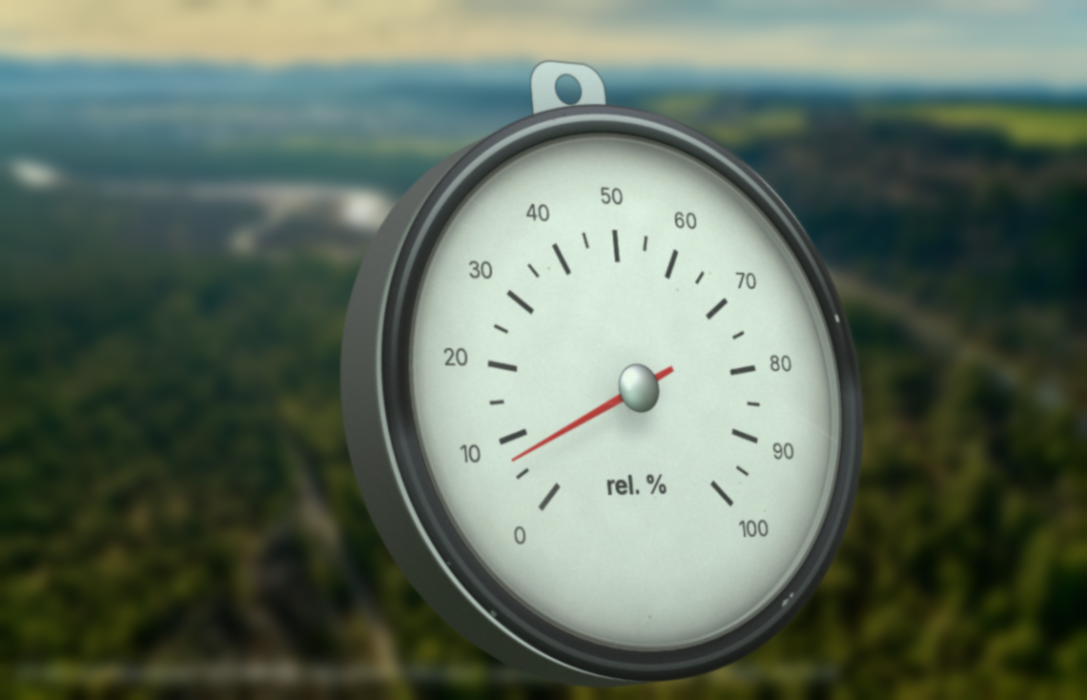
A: 7.5 %
